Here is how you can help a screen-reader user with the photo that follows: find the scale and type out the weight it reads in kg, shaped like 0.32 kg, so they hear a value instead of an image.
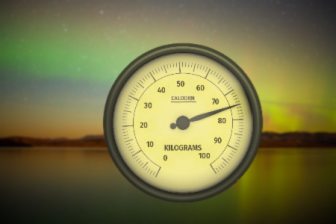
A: 75 kg
